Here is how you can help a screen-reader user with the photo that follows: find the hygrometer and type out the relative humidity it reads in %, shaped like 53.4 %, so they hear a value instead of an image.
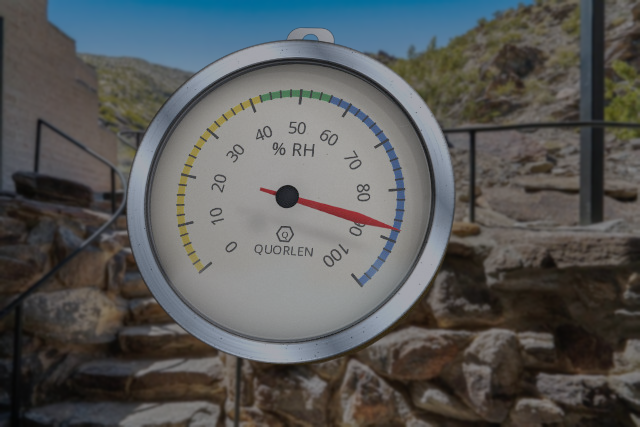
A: 88 %
